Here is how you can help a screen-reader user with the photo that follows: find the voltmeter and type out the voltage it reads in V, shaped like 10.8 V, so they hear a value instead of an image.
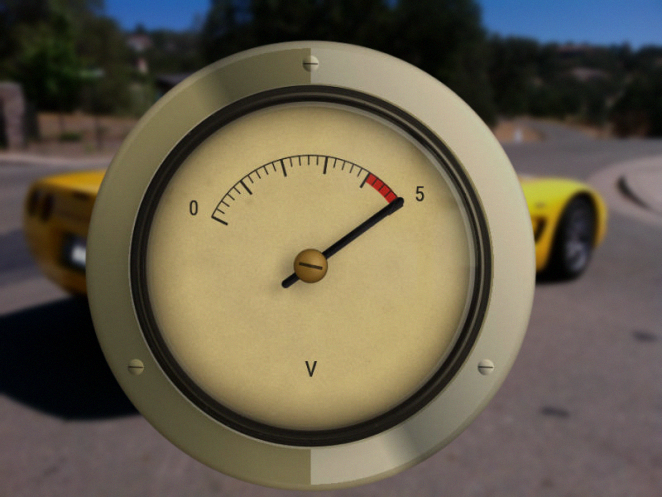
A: 4.9 V
